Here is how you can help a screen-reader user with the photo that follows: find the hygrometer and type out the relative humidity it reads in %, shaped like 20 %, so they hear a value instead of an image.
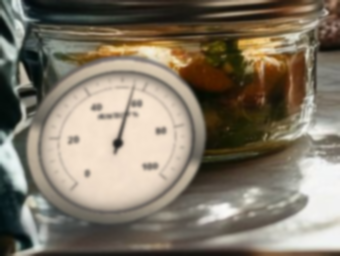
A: 56 %
